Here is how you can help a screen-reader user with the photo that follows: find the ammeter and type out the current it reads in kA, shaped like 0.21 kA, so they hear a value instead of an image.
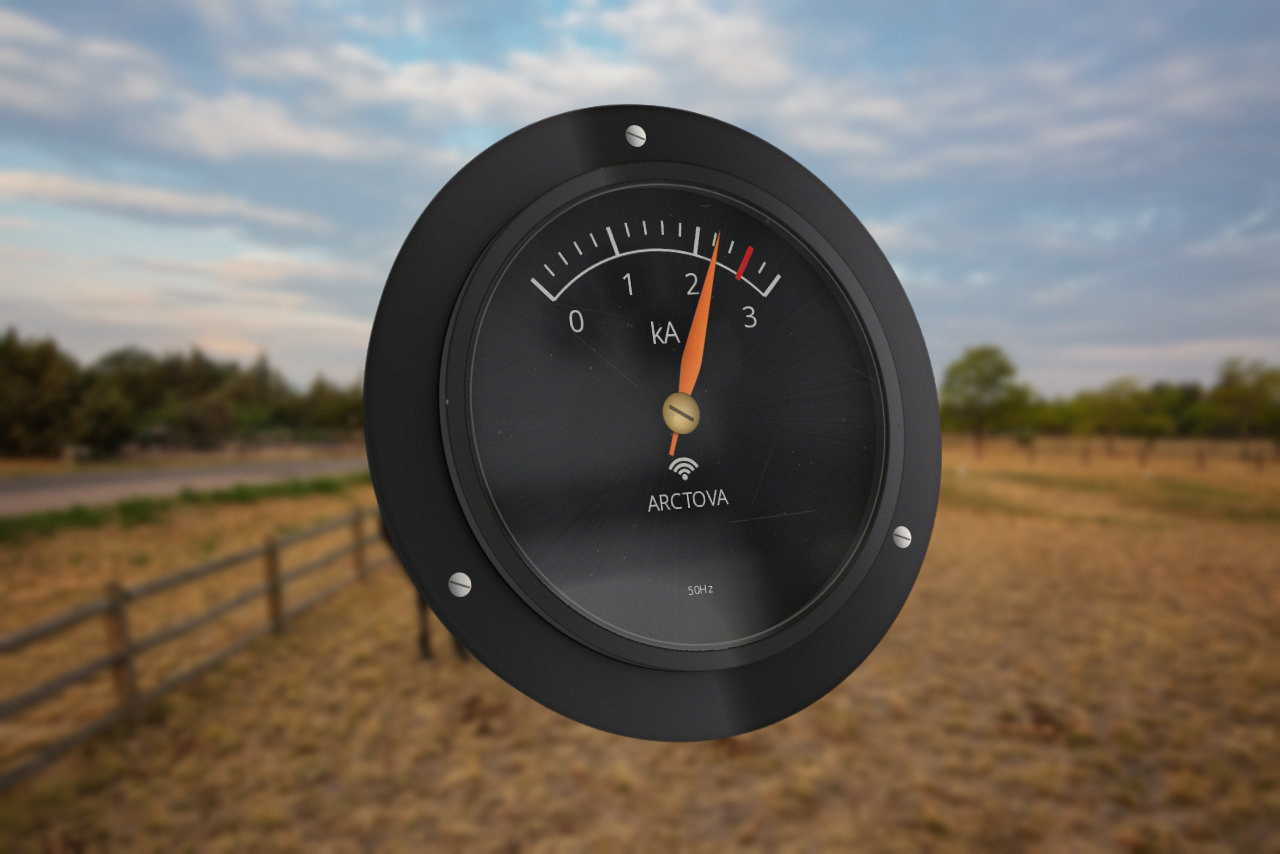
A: 2.2 kA
